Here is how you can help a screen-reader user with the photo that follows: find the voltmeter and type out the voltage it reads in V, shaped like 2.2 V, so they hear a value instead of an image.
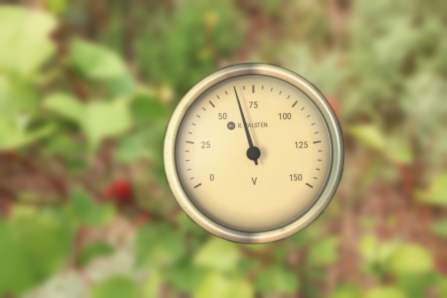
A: 65 V
